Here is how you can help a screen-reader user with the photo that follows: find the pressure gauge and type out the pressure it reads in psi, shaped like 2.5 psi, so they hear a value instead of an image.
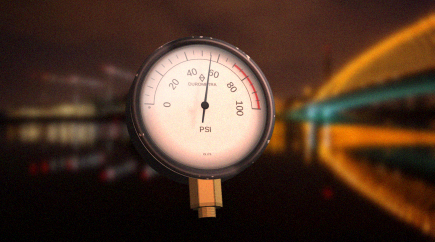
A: 55 psi
